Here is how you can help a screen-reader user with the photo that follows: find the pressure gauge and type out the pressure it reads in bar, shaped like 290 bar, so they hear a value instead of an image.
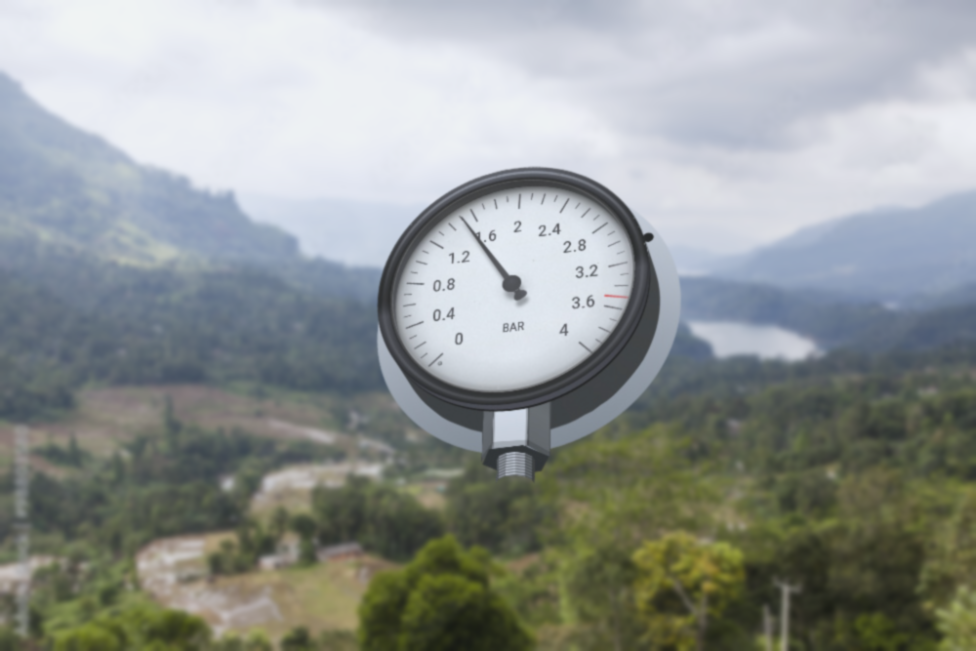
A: 1.5 bar
